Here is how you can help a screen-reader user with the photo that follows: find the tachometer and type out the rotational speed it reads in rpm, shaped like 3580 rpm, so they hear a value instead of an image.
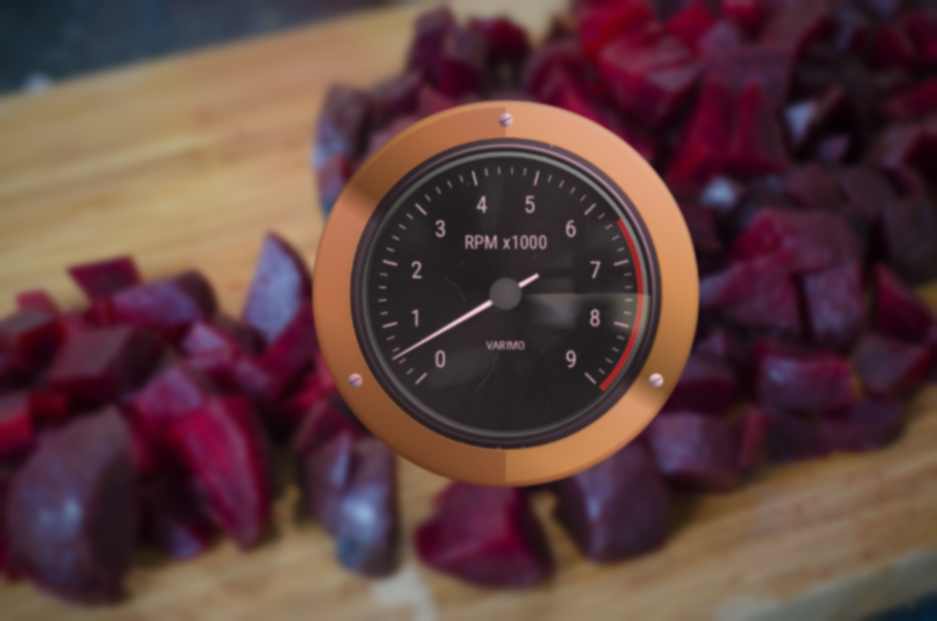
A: 500 rpm
